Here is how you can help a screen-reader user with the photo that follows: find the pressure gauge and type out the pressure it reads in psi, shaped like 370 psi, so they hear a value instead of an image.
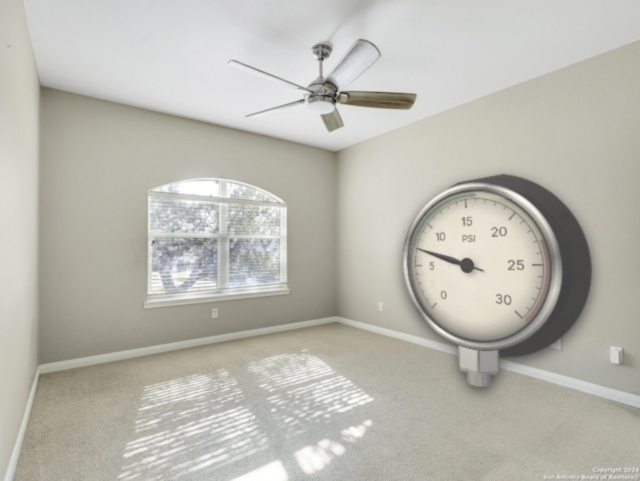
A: 7 psi
